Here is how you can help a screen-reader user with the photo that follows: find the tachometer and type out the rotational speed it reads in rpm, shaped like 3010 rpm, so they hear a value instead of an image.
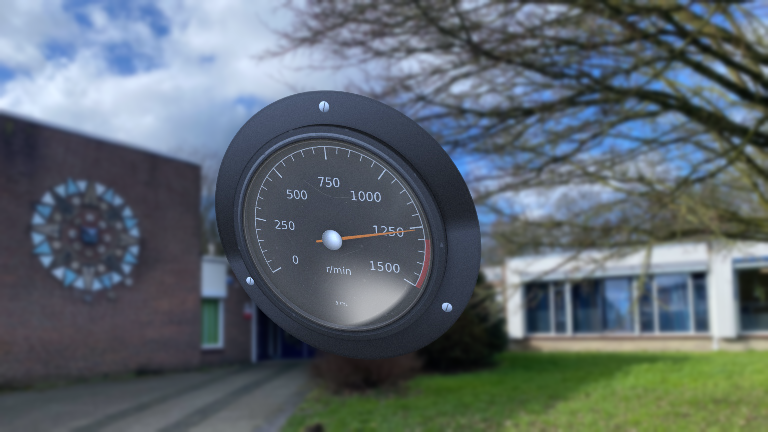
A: 1250 rpm
